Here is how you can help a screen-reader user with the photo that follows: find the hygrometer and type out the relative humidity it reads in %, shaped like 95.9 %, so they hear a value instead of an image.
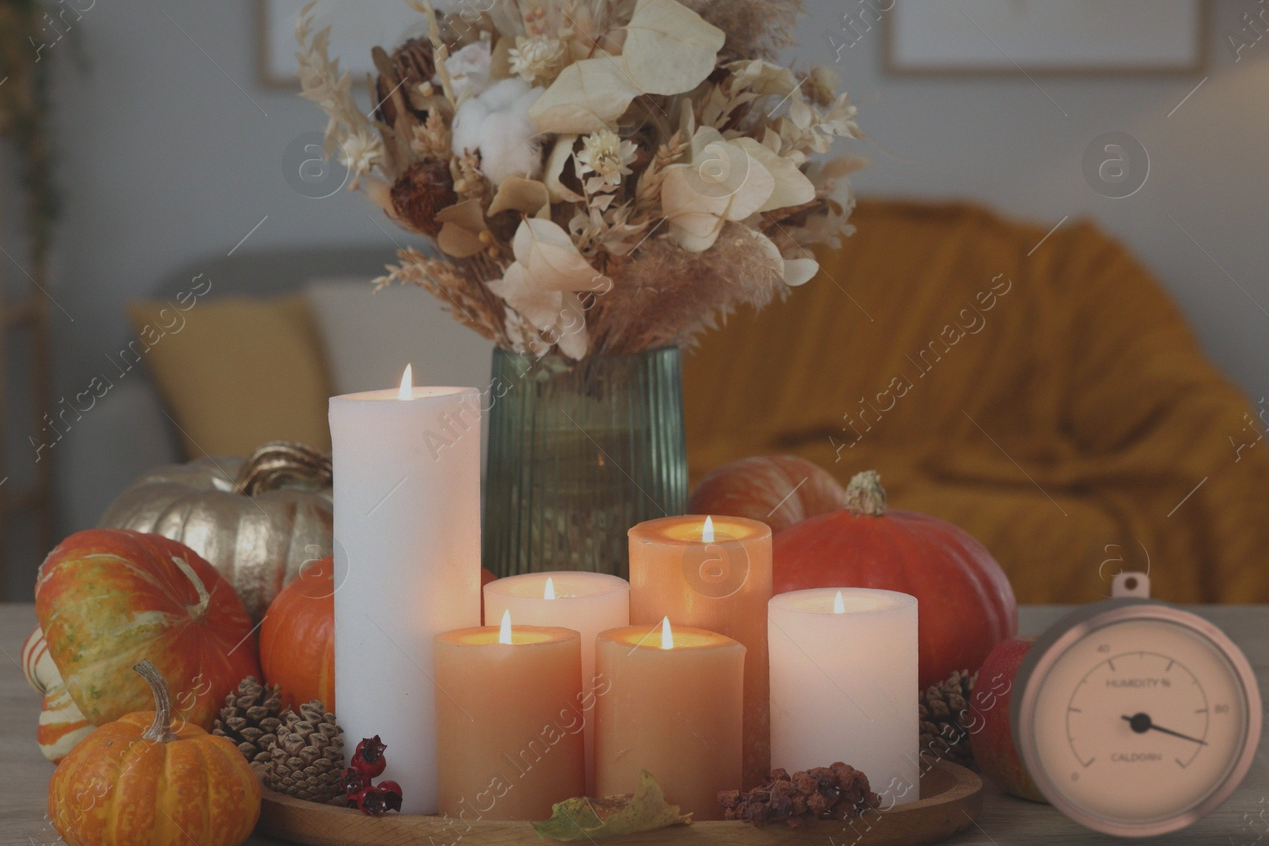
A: 90 %
